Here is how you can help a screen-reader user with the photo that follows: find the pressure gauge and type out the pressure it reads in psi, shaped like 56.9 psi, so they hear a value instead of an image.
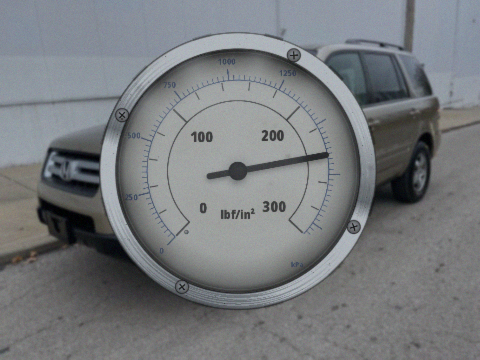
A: 240 psi
